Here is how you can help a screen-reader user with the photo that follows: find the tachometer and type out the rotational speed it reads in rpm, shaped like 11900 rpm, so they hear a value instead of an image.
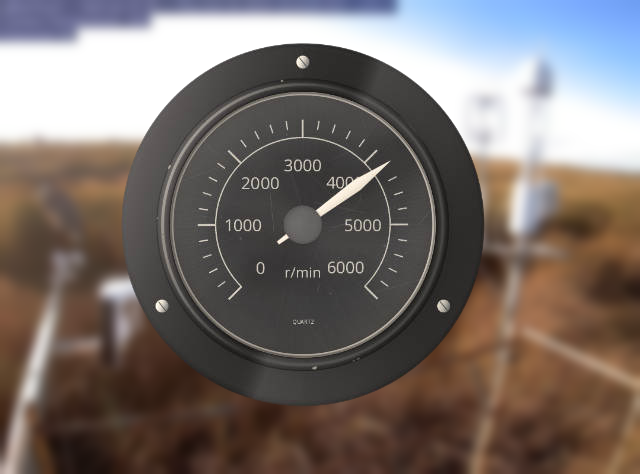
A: 4200 rpm
